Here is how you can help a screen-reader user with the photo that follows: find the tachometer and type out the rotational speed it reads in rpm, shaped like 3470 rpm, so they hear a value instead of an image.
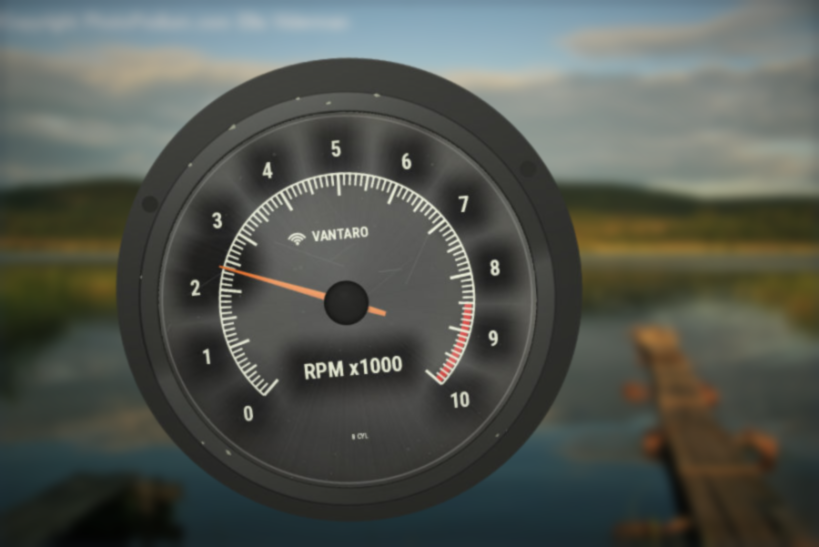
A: 2400 rpm
